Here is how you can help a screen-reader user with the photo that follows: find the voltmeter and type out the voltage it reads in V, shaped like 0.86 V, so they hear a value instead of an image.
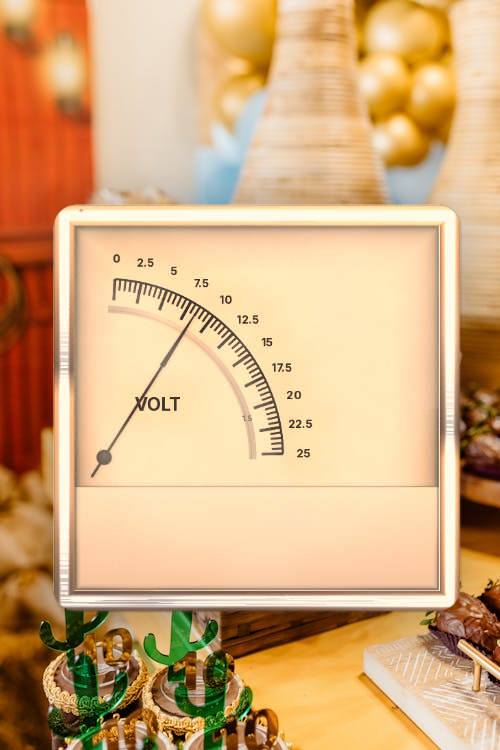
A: 8.5 V
